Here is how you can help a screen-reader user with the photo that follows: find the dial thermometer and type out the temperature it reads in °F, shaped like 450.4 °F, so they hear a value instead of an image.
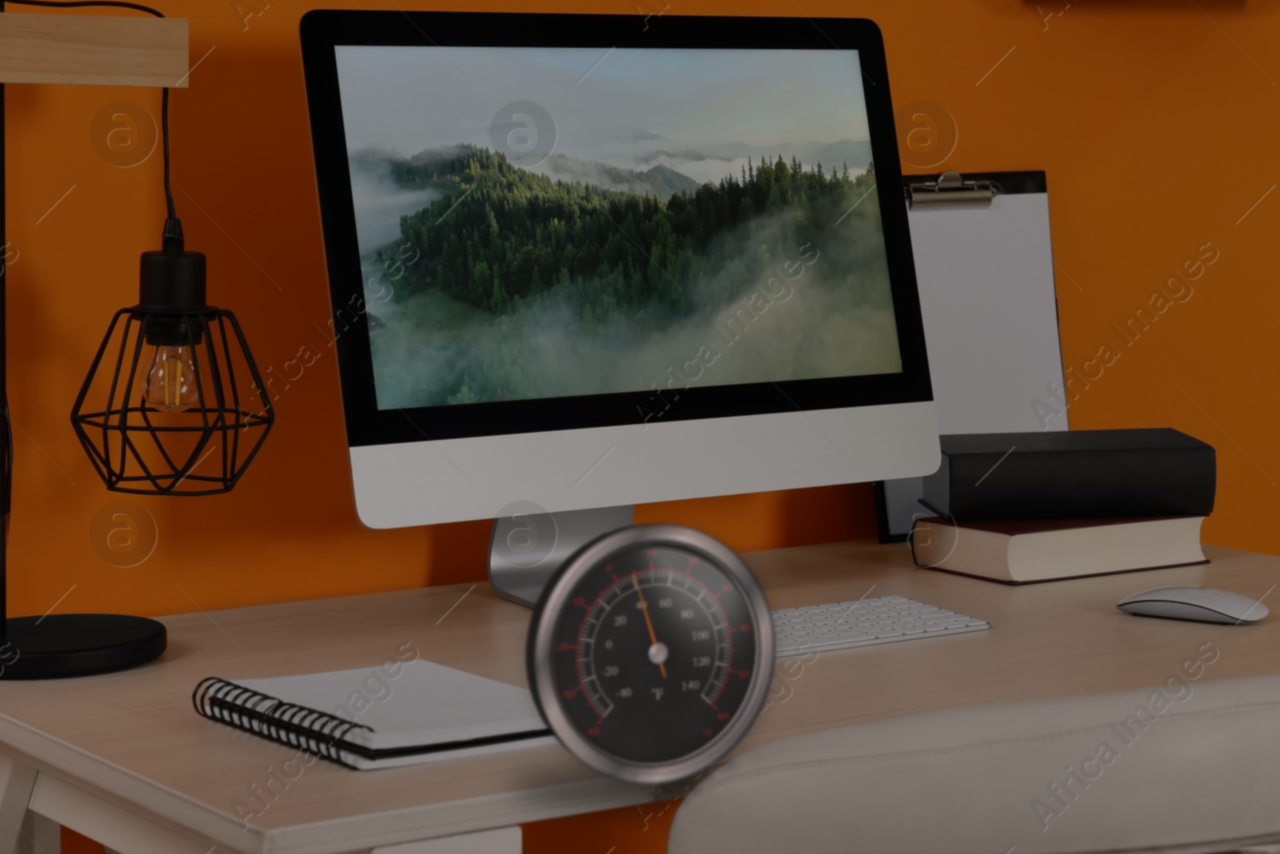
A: 40 °F
